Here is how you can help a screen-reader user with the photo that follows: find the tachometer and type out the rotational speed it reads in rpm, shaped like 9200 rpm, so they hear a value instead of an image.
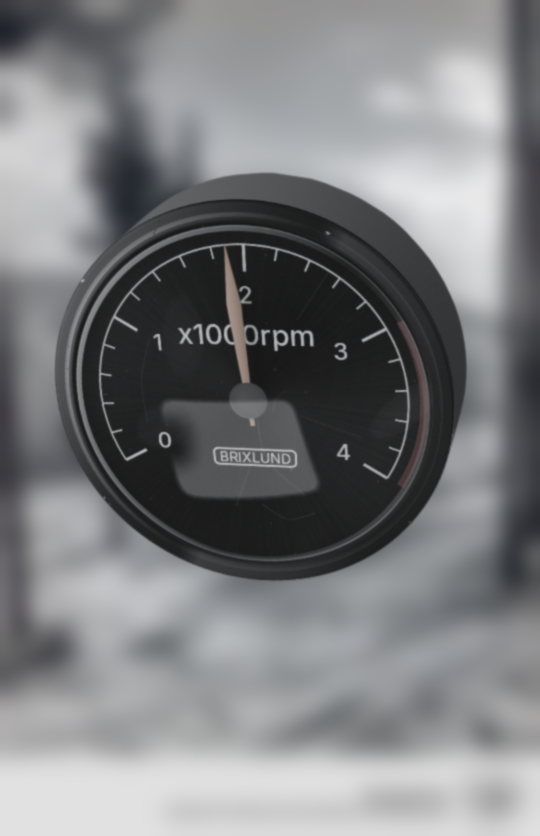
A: 1900 rpm
